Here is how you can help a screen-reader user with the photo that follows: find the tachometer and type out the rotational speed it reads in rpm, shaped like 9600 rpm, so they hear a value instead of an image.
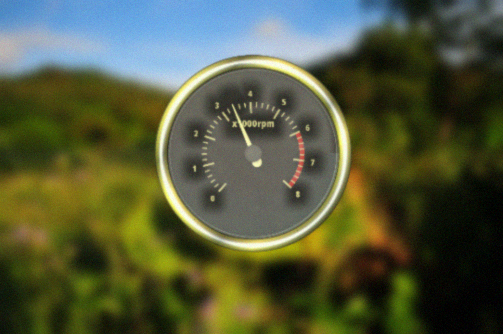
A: 3400 rpm
